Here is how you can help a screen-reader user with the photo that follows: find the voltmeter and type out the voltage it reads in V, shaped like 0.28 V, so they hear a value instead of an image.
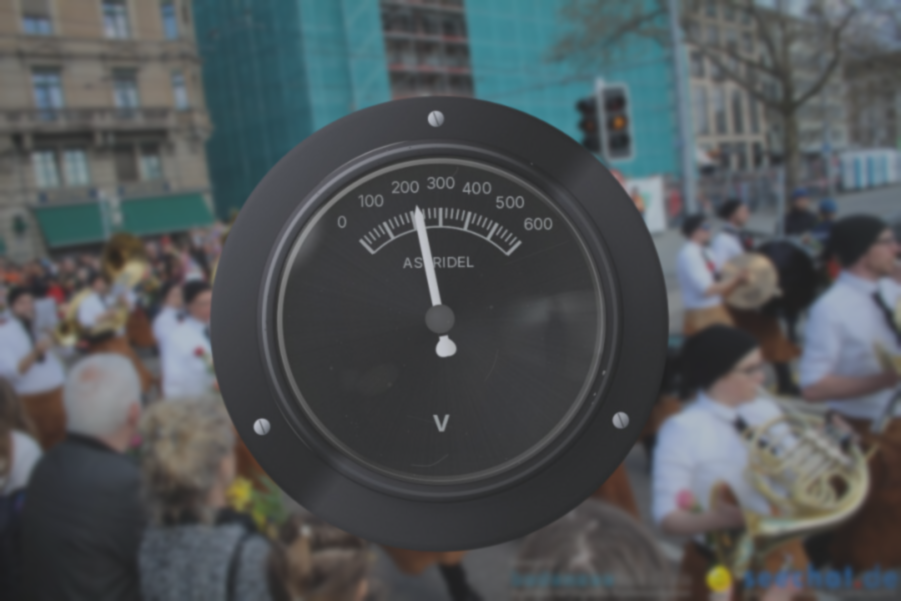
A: 220 V
